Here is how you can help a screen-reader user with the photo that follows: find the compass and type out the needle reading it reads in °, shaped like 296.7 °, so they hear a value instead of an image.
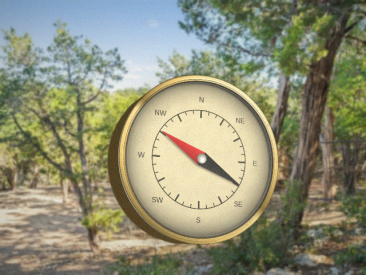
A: 300 °
